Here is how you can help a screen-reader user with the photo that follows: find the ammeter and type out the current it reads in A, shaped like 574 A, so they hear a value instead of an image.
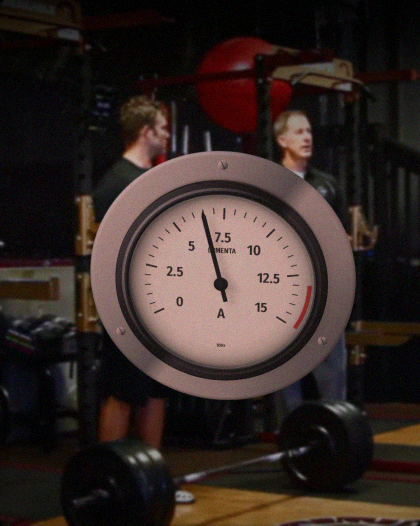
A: 6.5 A
